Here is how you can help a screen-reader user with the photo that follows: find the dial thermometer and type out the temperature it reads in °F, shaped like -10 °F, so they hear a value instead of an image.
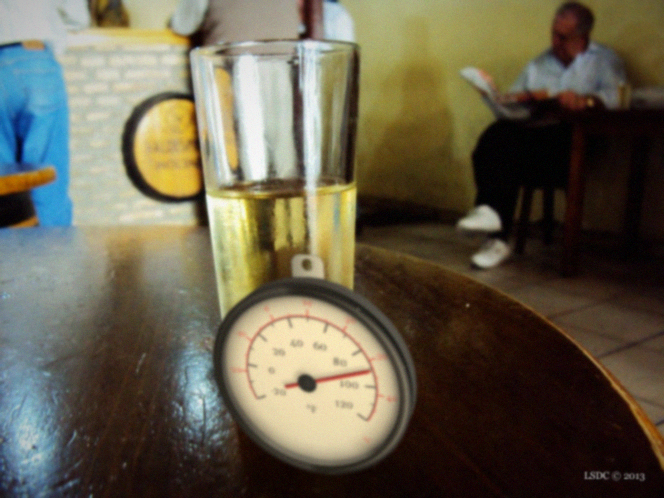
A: 90 °F
